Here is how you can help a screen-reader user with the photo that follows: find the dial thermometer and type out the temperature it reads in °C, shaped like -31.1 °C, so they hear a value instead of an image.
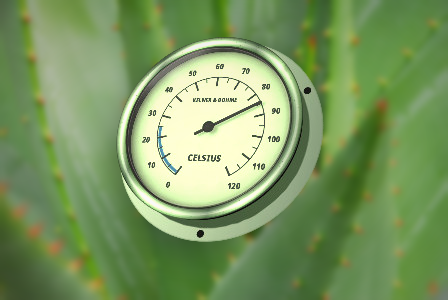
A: 85 °C
